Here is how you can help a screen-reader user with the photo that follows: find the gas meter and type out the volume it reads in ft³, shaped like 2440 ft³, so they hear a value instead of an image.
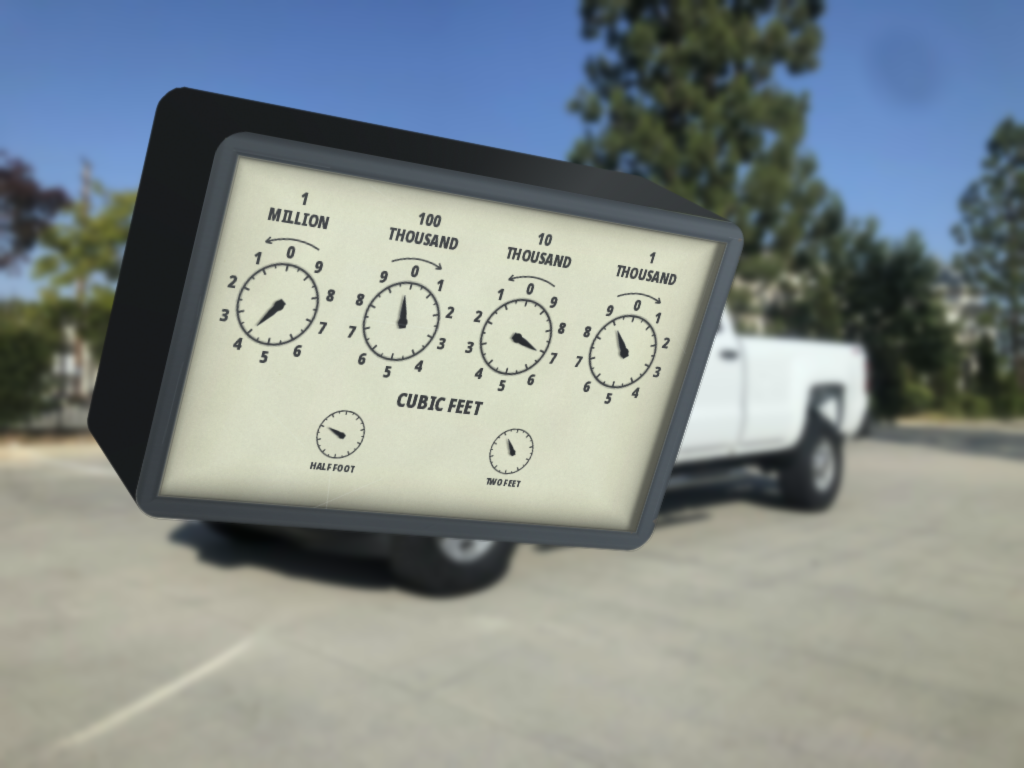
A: 396900 ft³
